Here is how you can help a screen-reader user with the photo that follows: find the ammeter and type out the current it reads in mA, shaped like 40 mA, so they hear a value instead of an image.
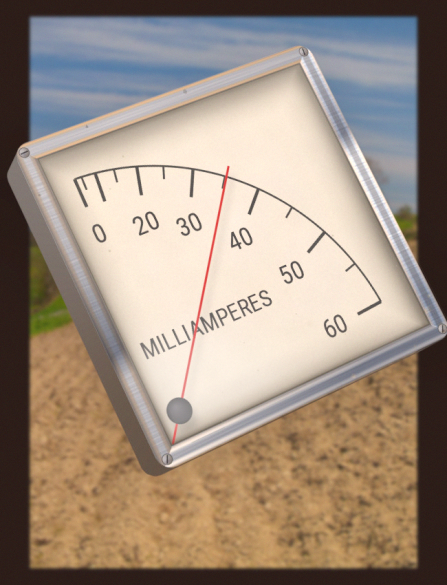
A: 35 mA
